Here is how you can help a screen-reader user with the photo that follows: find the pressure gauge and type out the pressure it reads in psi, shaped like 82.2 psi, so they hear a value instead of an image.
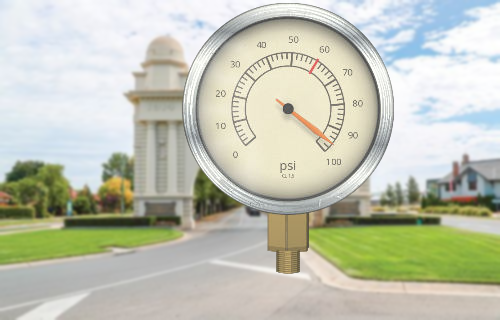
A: 96 psi
